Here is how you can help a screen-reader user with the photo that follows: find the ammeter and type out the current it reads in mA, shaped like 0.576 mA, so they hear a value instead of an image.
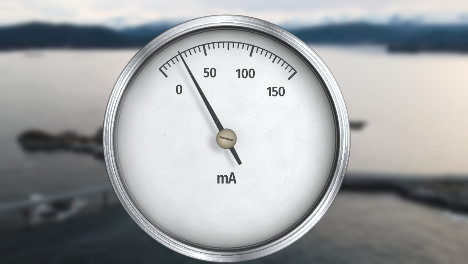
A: 25 mA
